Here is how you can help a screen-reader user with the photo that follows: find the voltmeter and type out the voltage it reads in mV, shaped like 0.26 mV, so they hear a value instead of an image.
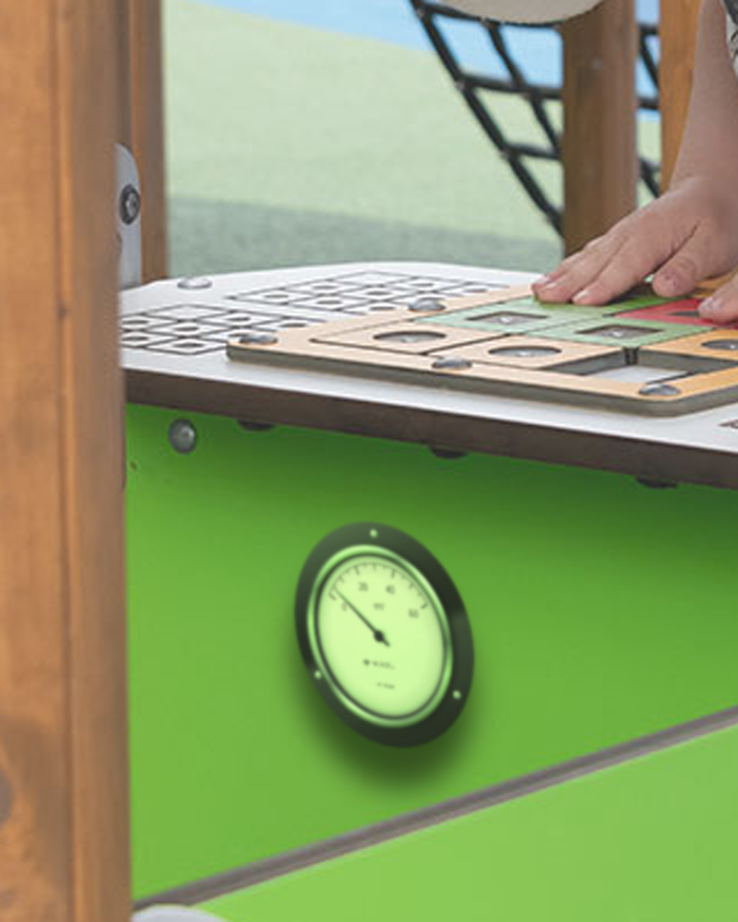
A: 5 mV
